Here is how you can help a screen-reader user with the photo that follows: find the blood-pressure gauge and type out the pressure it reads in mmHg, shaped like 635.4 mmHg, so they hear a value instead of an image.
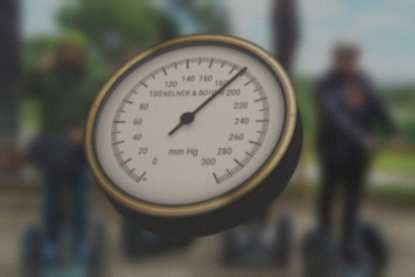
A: 190 mmHg
